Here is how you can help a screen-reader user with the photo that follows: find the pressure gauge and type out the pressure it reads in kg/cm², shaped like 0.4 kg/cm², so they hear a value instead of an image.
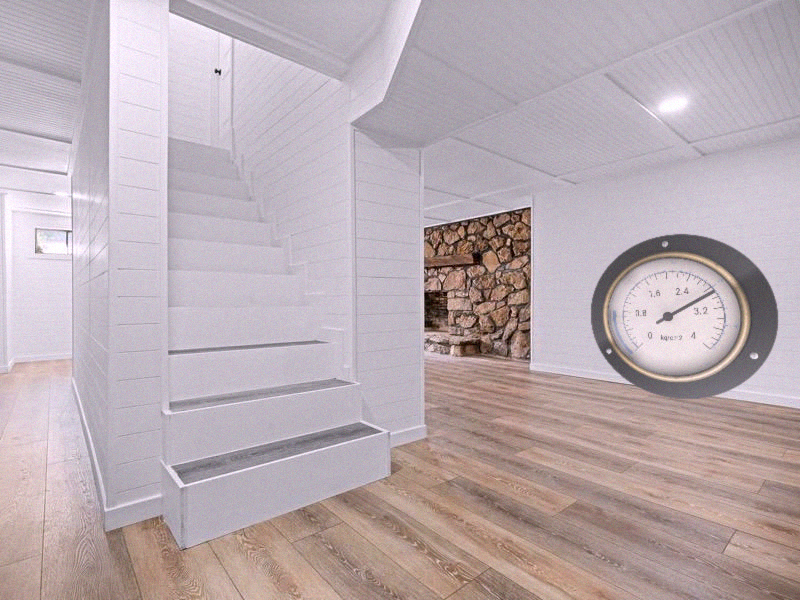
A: 2.9 kg/cm²
